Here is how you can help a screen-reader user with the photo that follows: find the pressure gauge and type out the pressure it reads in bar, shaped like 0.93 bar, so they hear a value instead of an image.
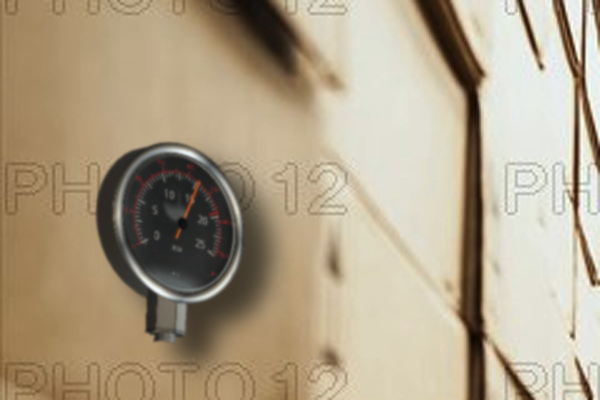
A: 15 bar
